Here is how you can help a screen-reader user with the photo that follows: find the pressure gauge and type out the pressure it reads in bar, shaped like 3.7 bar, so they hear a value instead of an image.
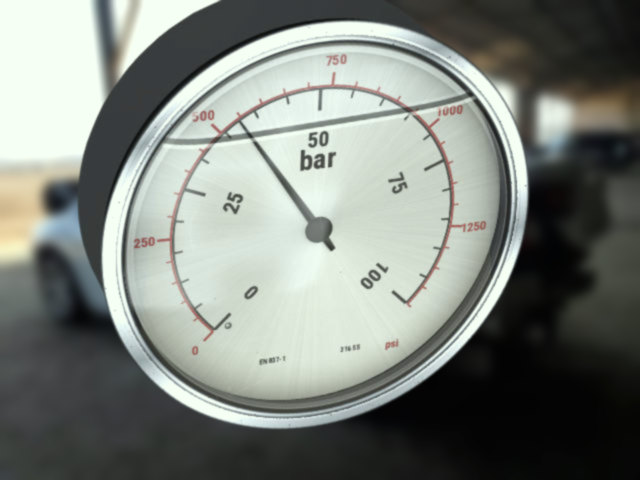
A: 37.5 bar
